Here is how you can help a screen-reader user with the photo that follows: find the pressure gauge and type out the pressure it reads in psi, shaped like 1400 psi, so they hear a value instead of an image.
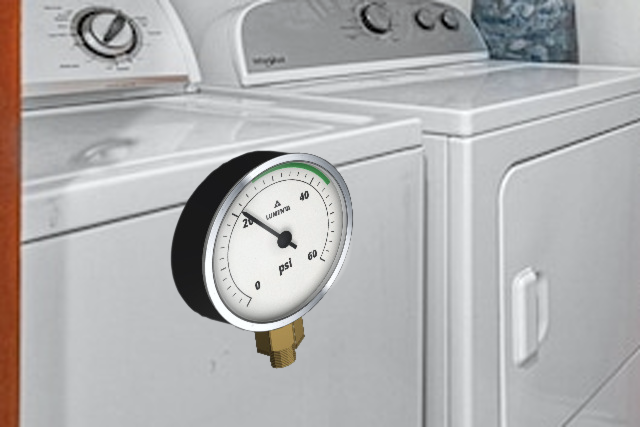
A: 21 psi
